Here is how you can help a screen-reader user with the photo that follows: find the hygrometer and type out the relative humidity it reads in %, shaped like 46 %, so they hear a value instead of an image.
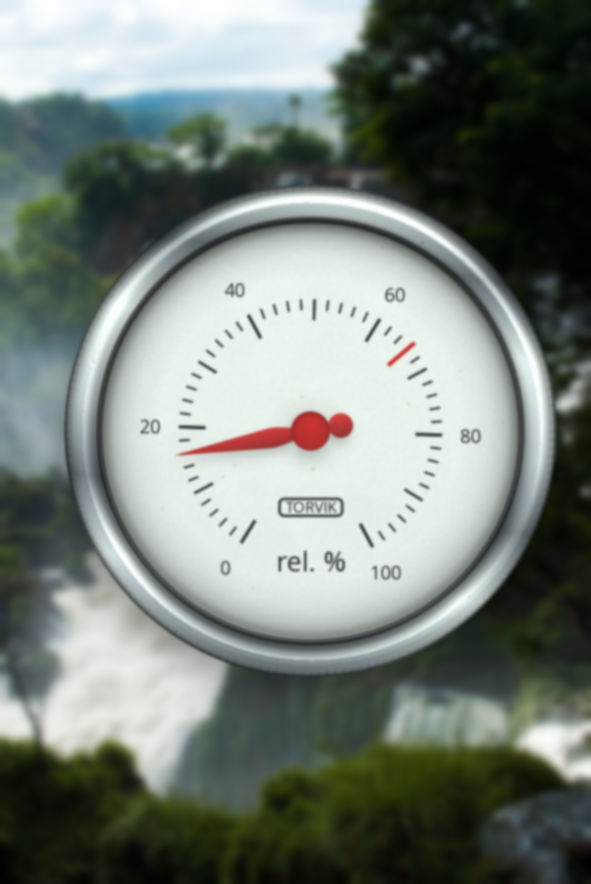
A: 16 %
